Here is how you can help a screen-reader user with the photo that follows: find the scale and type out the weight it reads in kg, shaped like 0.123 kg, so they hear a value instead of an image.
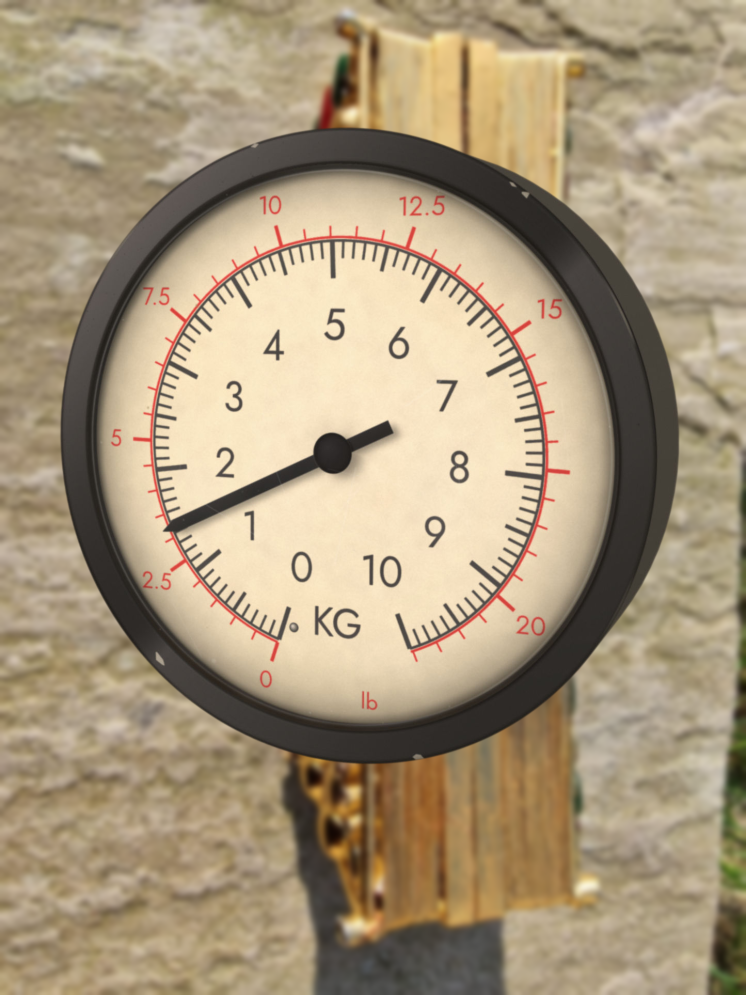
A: 1.45 kg
